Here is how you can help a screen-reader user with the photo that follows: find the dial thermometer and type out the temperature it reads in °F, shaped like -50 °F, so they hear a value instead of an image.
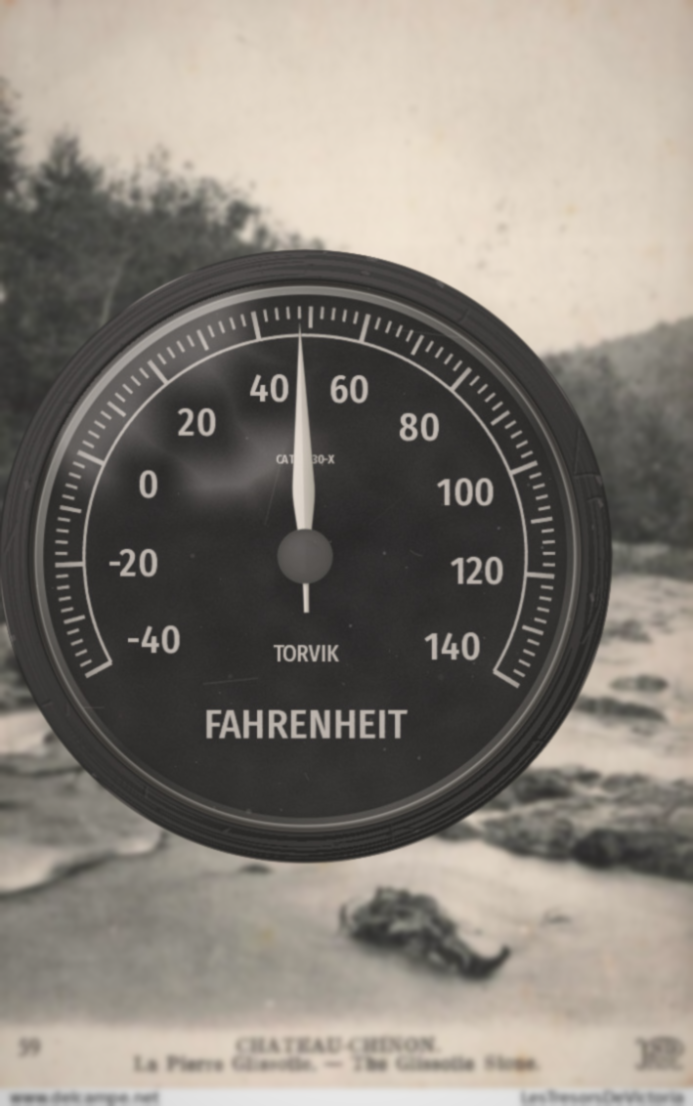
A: 48 °F
